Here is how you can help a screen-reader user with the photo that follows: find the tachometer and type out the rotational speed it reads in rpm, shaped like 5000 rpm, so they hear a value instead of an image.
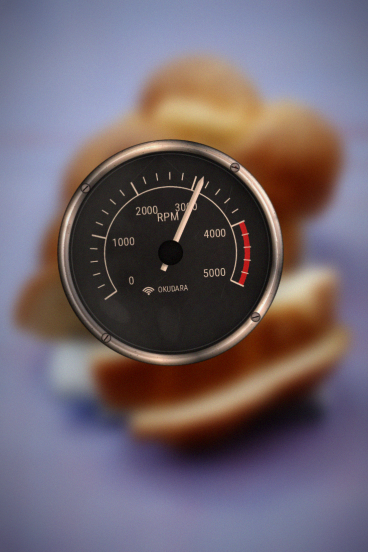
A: 3100 rpm
